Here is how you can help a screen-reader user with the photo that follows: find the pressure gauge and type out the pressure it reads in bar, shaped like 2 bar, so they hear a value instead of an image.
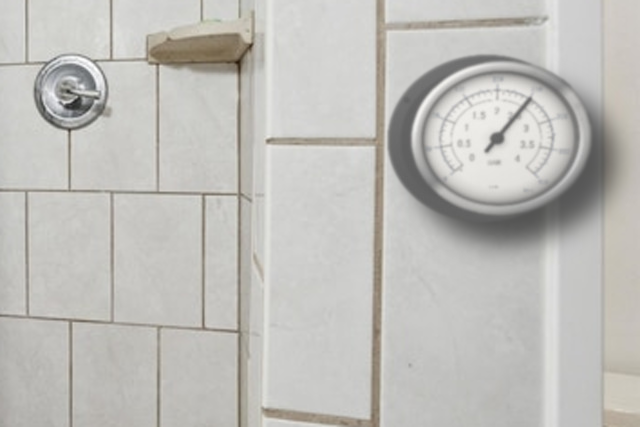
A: 2.5 bar
